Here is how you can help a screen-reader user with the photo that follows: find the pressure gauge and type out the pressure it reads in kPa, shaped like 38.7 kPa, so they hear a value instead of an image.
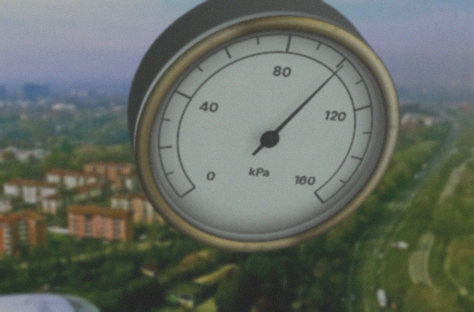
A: 100 kPa
